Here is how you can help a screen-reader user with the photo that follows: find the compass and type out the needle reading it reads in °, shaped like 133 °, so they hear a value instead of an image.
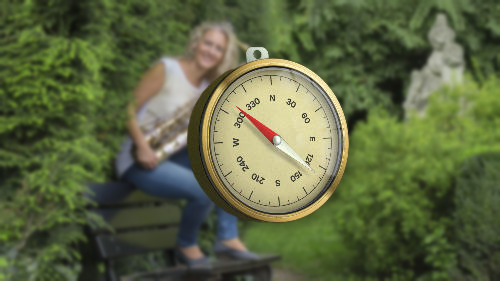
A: 310 °
